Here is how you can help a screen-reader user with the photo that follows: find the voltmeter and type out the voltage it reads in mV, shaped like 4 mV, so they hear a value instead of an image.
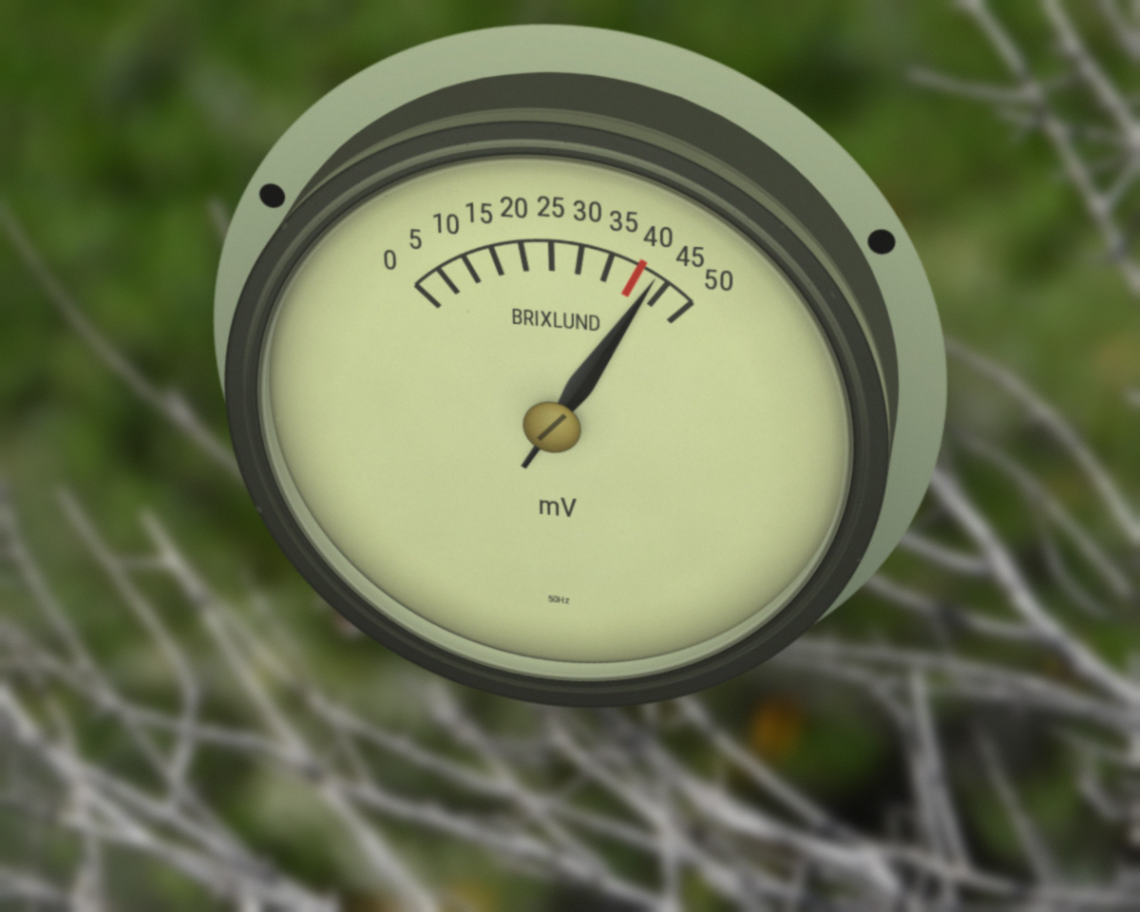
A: 42.5 mV
